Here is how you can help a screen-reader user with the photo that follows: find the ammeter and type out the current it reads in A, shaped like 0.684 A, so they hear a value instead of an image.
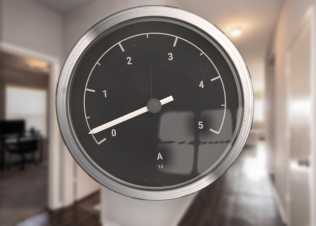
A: 0.25 A
